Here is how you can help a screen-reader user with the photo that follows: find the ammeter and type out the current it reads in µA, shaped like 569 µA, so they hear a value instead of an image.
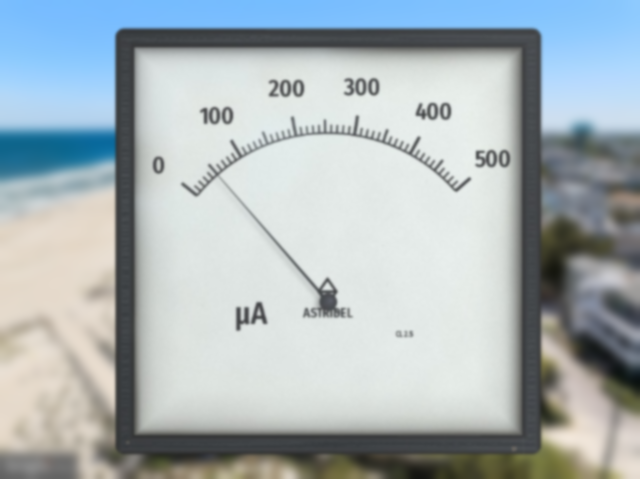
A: 50 µA
